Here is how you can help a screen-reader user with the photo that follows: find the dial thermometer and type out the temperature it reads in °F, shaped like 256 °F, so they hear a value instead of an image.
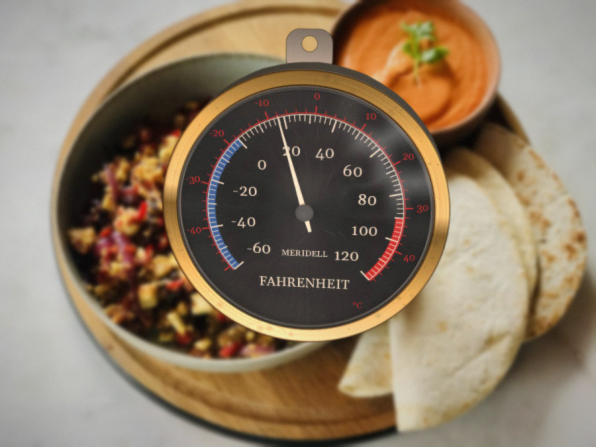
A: 18 °F
